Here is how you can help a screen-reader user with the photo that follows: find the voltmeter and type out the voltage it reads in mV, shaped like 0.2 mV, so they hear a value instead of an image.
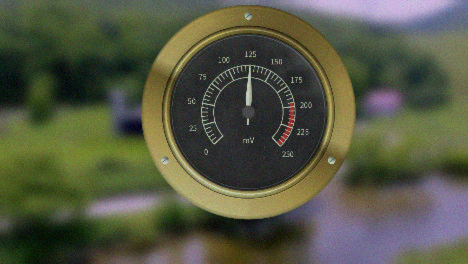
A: 125 mV
